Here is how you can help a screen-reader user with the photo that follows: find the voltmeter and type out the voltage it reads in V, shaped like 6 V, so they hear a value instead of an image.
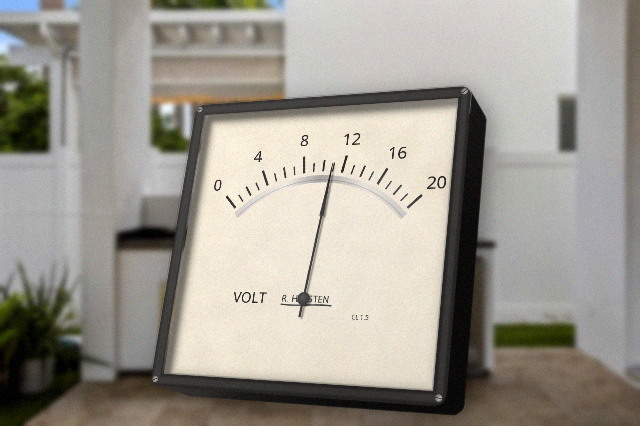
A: 11 V
